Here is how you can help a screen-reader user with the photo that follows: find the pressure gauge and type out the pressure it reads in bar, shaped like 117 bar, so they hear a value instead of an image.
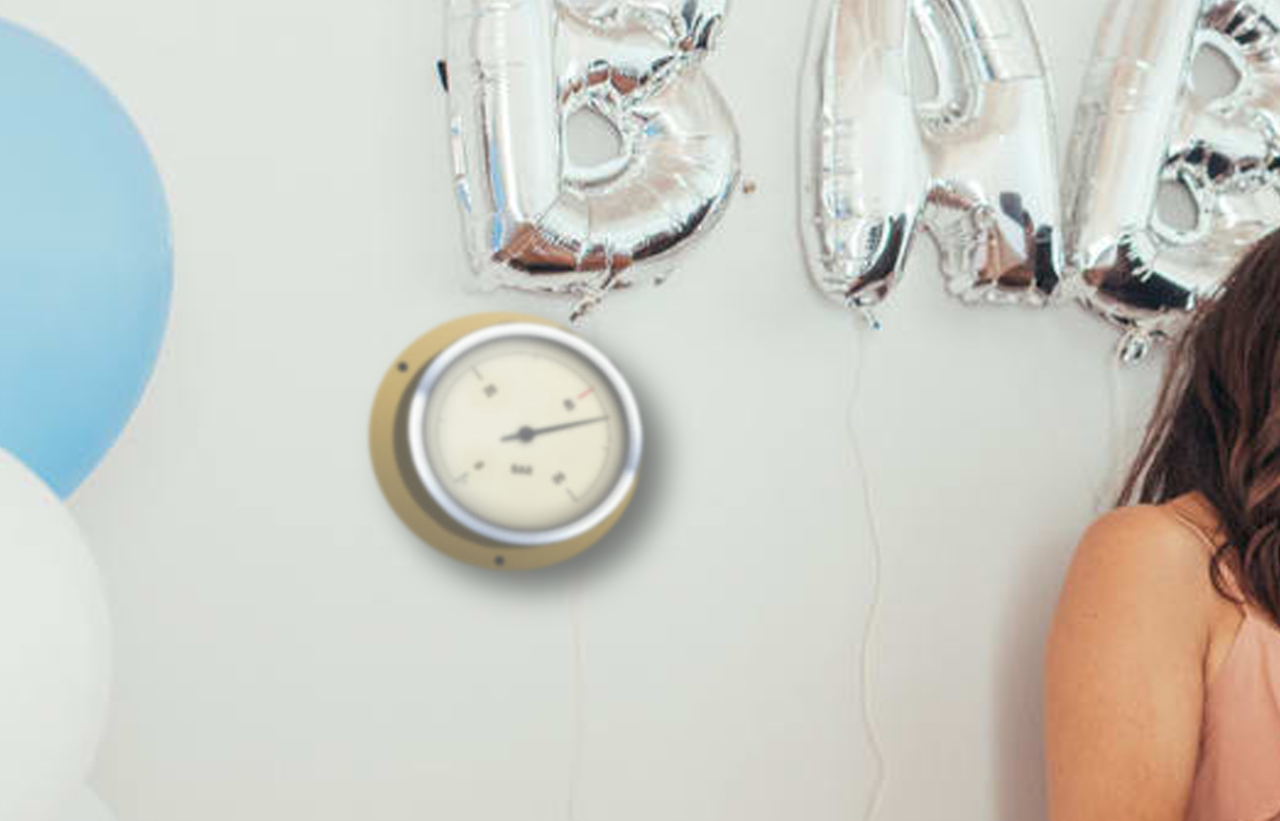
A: 45 bar
